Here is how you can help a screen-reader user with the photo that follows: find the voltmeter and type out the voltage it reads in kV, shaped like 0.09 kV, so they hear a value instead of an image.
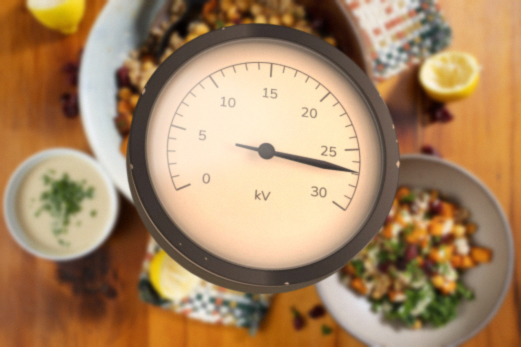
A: 27 kV
